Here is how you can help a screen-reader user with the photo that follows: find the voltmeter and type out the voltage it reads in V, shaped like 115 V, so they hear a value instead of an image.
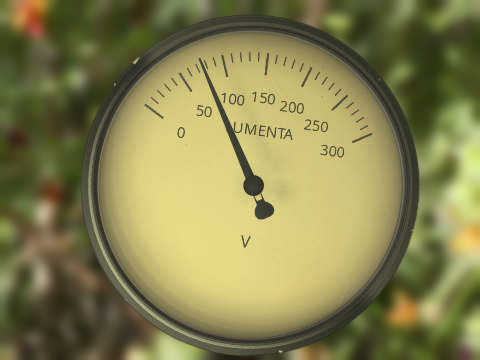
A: 75 V
